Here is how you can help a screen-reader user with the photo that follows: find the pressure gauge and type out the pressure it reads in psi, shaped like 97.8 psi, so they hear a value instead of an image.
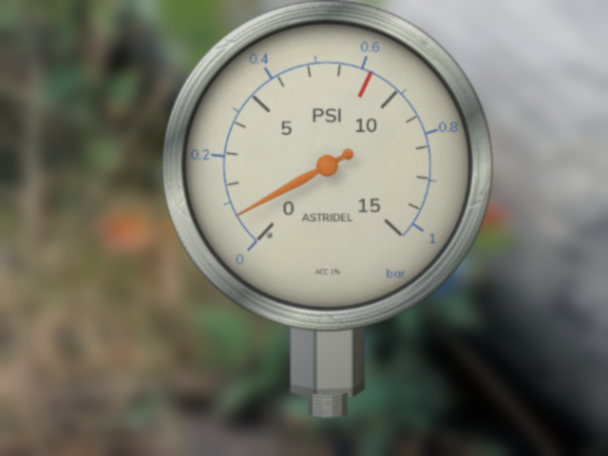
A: 1 psi
